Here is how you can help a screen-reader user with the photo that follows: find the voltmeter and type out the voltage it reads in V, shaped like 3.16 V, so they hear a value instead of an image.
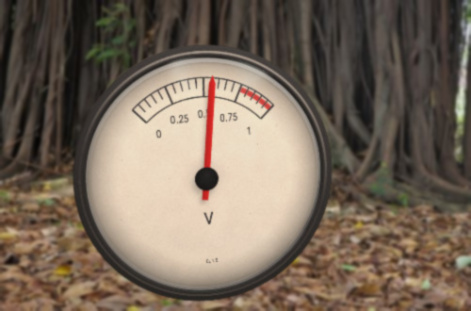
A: 0.55 V
